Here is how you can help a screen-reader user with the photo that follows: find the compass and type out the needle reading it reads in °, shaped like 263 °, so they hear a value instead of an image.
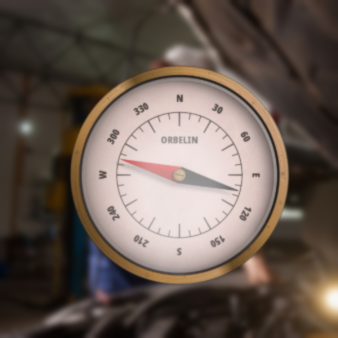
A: 285 °
